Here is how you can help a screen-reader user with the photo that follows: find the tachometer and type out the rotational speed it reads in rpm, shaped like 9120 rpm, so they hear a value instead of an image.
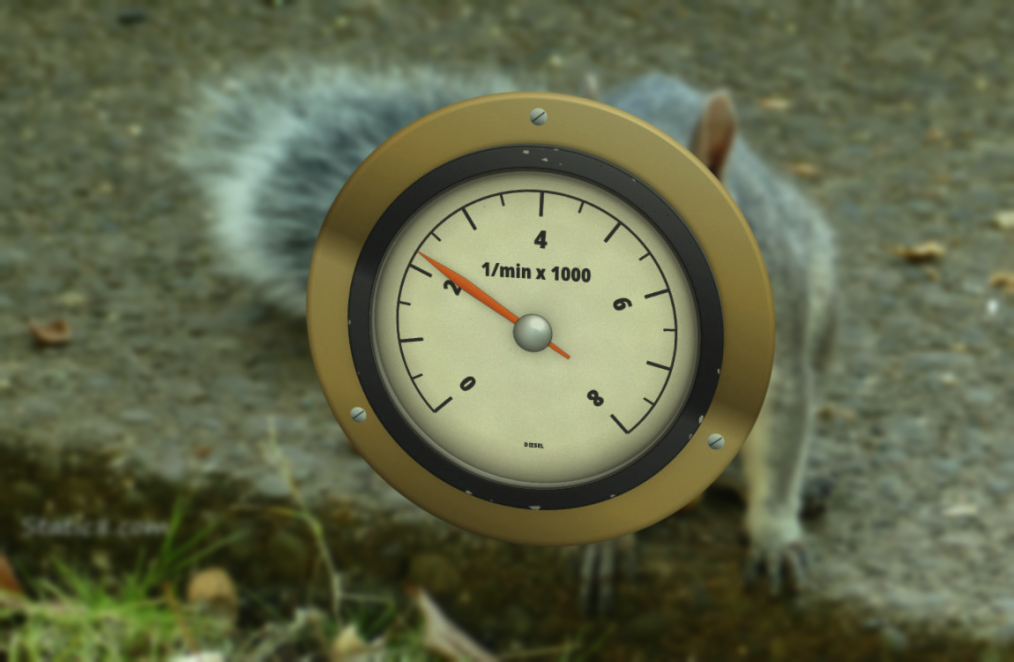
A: 2250 rpm
